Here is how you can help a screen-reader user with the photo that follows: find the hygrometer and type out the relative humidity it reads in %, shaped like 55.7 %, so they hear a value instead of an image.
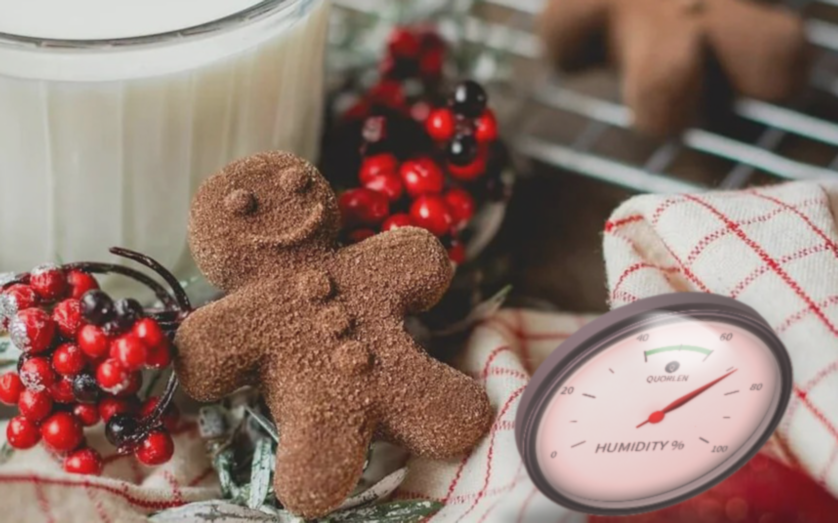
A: 70 %
